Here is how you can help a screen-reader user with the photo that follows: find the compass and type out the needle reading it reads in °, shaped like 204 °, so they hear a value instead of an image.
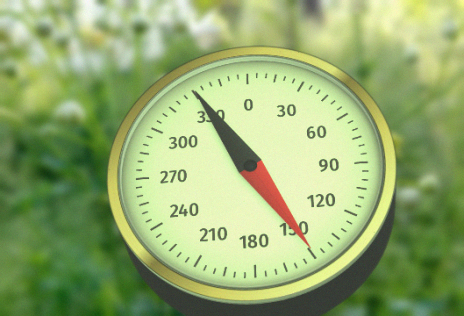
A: 150 °
